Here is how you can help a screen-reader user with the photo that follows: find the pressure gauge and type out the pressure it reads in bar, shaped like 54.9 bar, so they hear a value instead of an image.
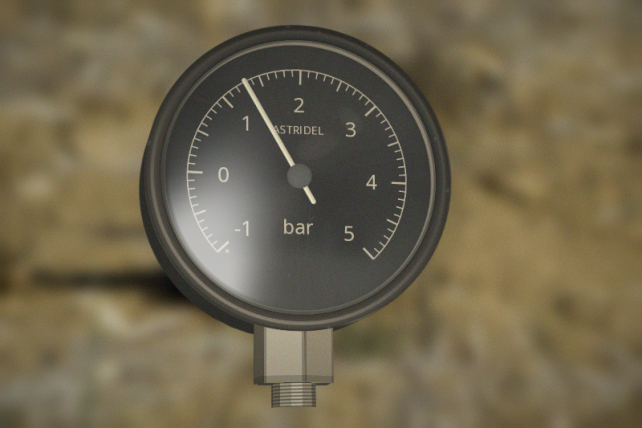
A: 1.3 bar
